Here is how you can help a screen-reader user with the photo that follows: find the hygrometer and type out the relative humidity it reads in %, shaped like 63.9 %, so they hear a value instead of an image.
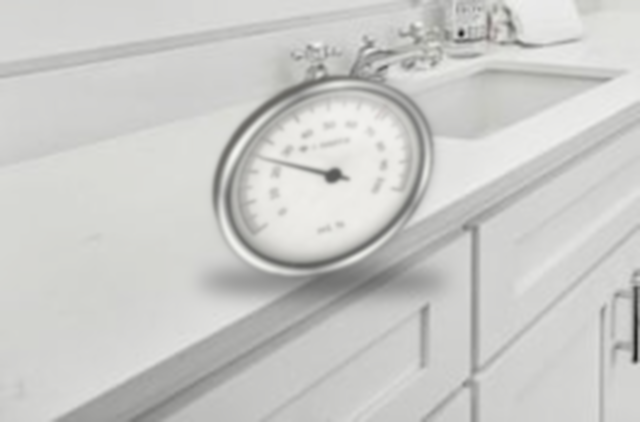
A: 25 %
